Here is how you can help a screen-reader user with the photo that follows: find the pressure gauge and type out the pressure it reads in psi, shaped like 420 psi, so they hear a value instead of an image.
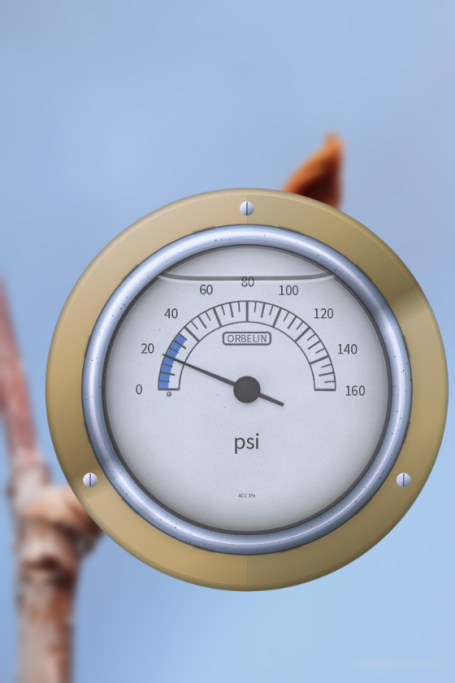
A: 20 psi
